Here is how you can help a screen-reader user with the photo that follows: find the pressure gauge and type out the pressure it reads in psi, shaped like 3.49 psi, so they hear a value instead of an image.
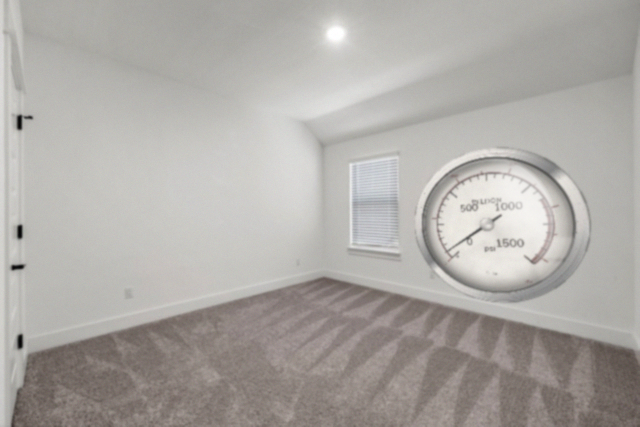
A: 50 psi
